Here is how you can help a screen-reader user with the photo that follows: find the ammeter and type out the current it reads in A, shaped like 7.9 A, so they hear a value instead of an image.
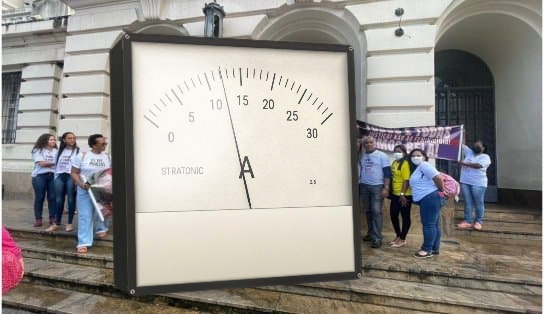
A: 12 A
